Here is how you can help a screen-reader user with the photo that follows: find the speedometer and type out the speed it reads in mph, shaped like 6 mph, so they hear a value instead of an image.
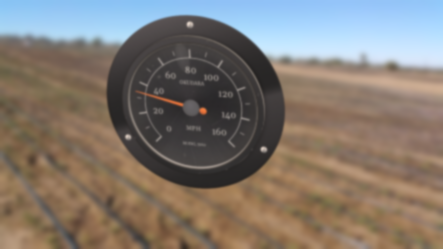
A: 35 mph
